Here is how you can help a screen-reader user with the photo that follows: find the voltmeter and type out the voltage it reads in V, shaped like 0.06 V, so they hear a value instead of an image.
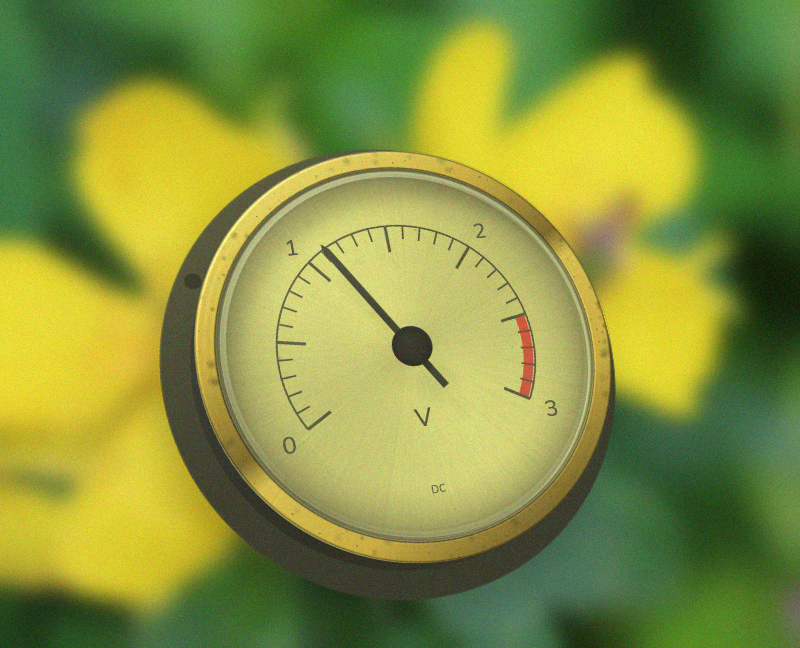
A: 1.1 V
